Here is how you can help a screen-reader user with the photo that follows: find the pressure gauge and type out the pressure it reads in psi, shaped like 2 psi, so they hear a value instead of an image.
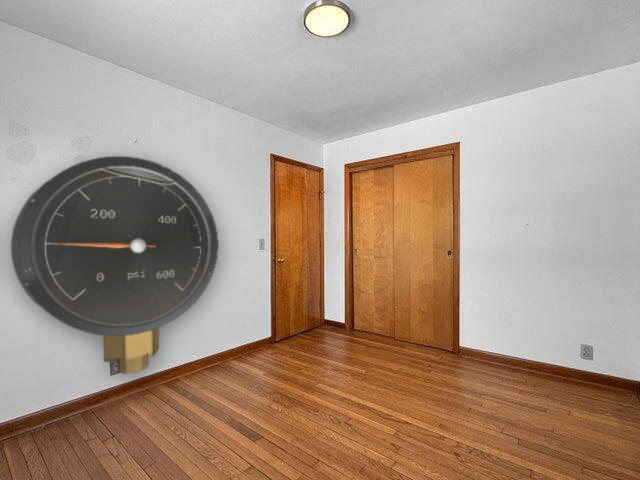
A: 100 psi
